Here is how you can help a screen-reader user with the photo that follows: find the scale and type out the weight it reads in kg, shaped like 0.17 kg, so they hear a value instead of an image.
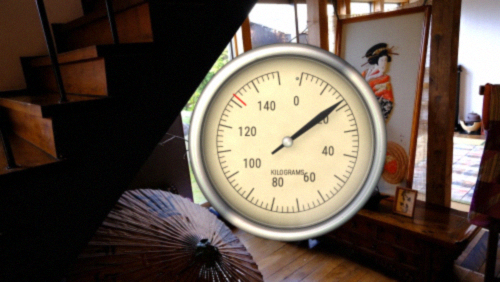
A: 18 kg
